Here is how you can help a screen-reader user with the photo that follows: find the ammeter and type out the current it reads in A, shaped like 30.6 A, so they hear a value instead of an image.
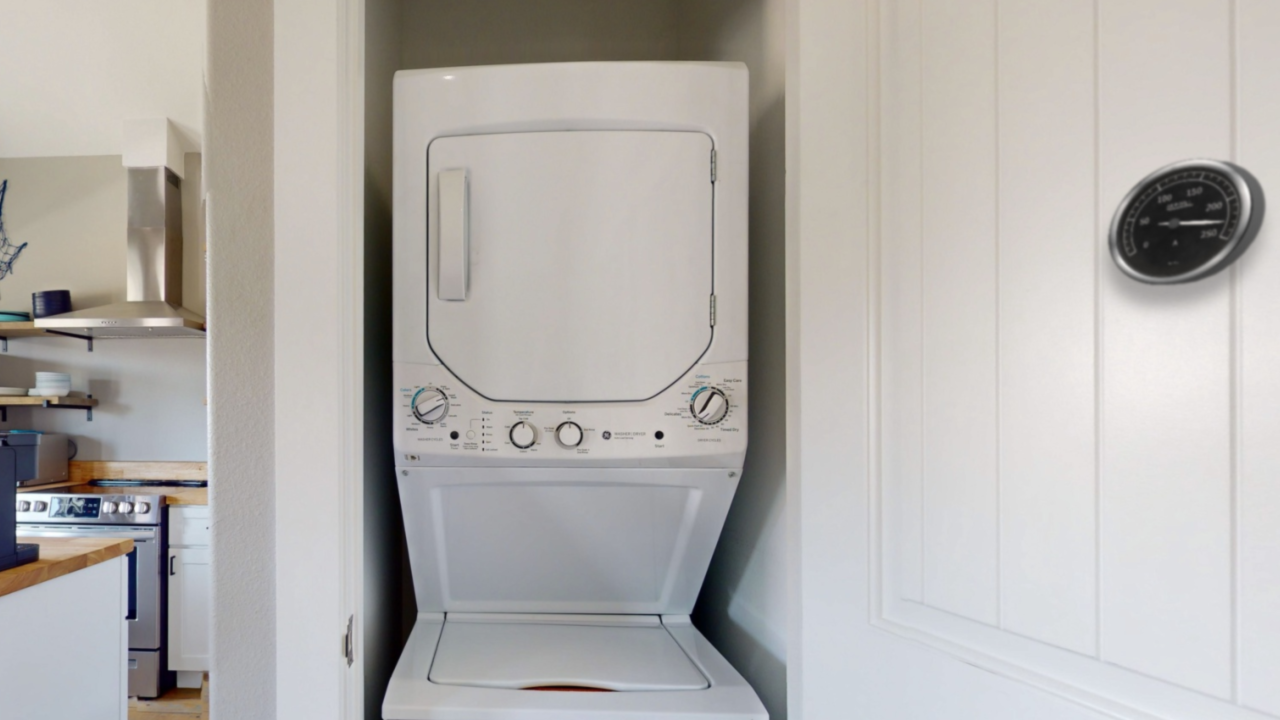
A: 230 A
